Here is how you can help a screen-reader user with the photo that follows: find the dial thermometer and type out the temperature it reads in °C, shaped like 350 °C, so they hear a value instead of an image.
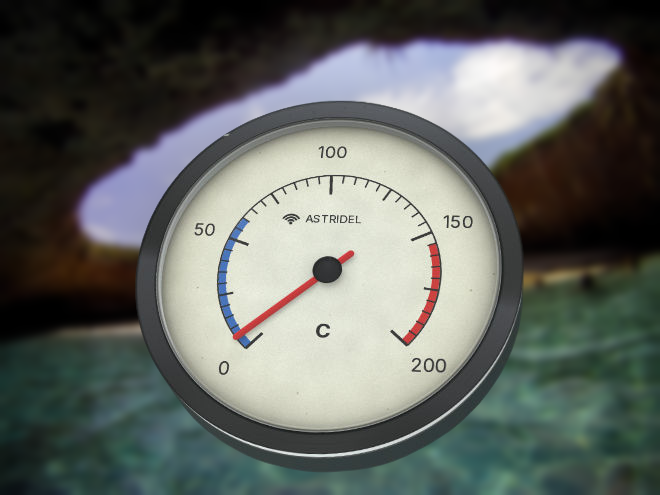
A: 5 °C
